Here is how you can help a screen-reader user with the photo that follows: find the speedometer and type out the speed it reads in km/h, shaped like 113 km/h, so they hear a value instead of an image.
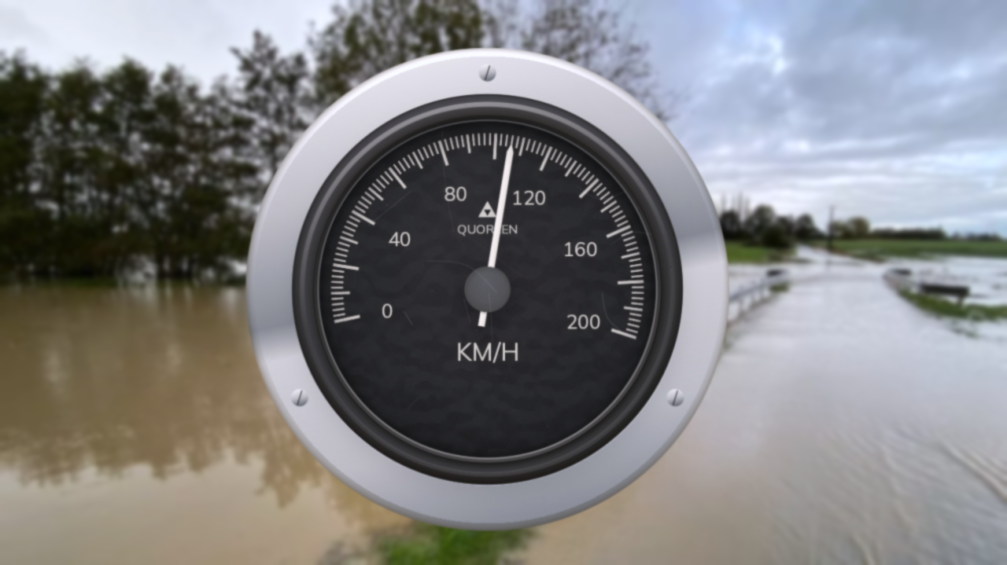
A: 106 km/h
